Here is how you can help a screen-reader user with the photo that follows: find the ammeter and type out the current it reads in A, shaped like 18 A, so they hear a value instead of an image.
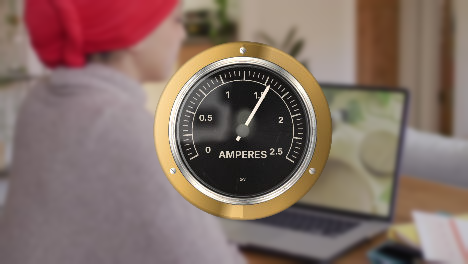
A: 1.55 A
